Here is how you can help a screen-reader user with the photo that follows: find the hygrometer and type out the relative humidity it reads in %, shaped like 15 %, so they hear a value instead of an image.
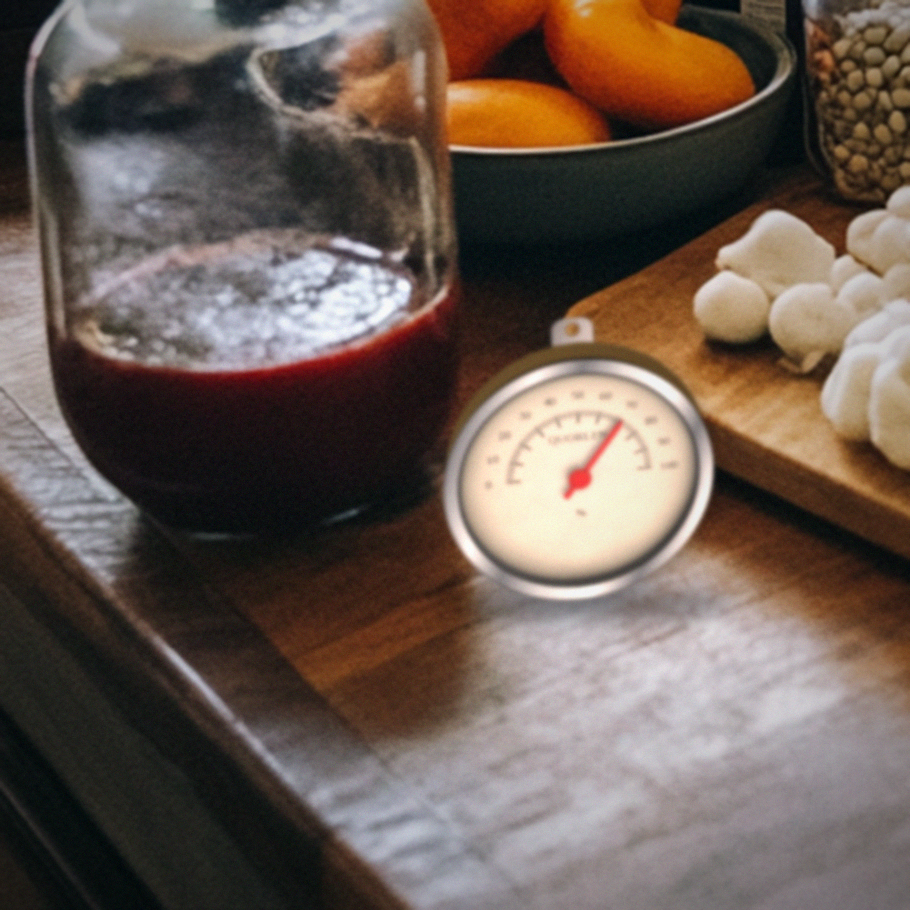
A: 70 %
